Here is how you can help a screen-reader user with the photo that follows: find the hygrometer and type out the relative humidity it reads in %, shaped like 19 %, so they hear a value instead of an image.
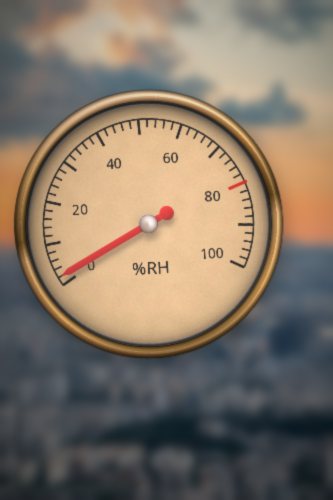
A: 2 %
